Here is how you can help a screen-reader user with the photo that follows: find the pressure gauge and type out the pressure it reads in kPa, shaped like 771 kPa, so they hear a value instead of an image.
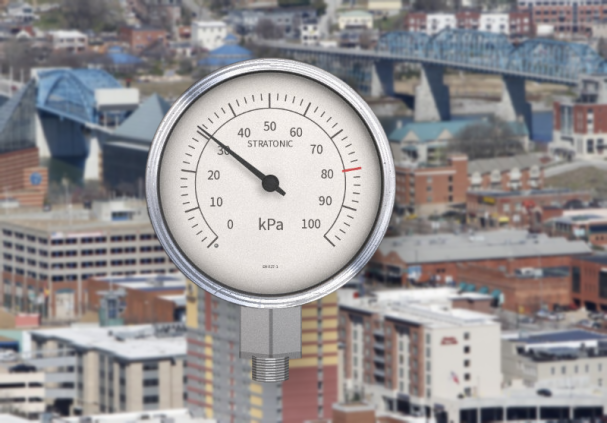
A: 31 kPa
